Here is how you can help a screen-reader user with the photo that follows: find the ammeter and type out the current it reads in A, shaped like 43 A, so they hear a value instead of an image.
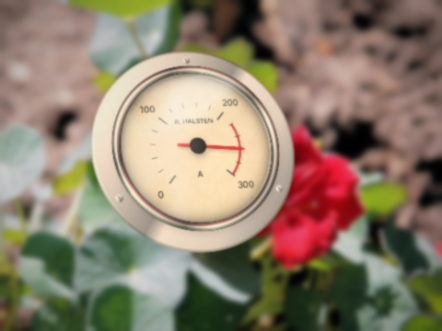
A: 260 A
